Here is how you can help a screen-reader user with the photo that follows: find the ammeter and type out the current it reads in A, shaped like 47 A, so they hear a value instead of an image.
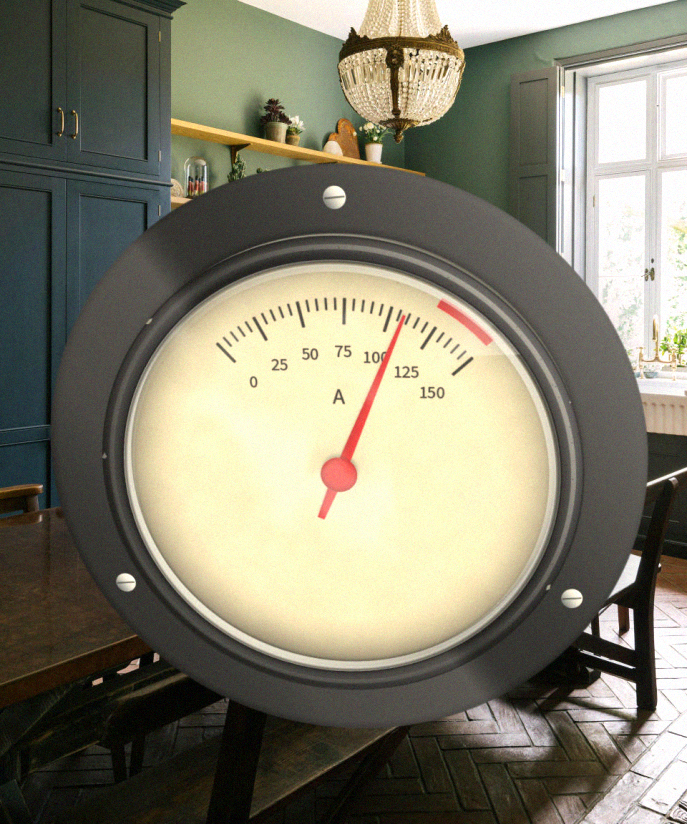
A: 107.5 A
